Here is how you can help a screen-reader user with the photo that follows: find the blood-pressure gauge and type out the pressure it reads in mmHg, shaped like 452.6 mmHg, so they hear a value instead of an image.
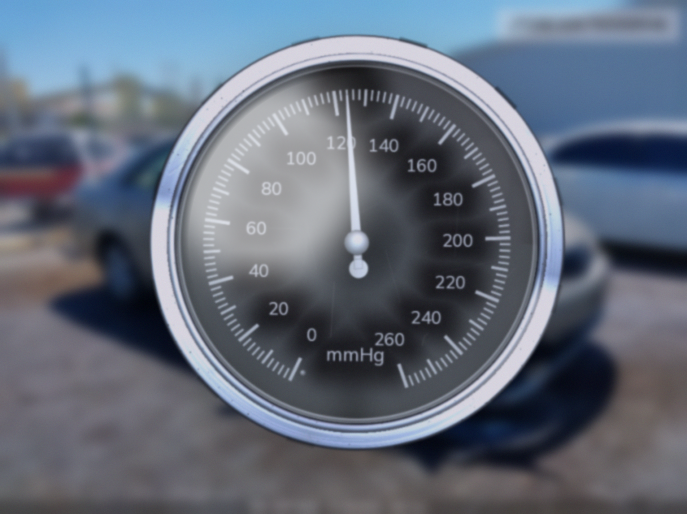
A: 124 mmHg
